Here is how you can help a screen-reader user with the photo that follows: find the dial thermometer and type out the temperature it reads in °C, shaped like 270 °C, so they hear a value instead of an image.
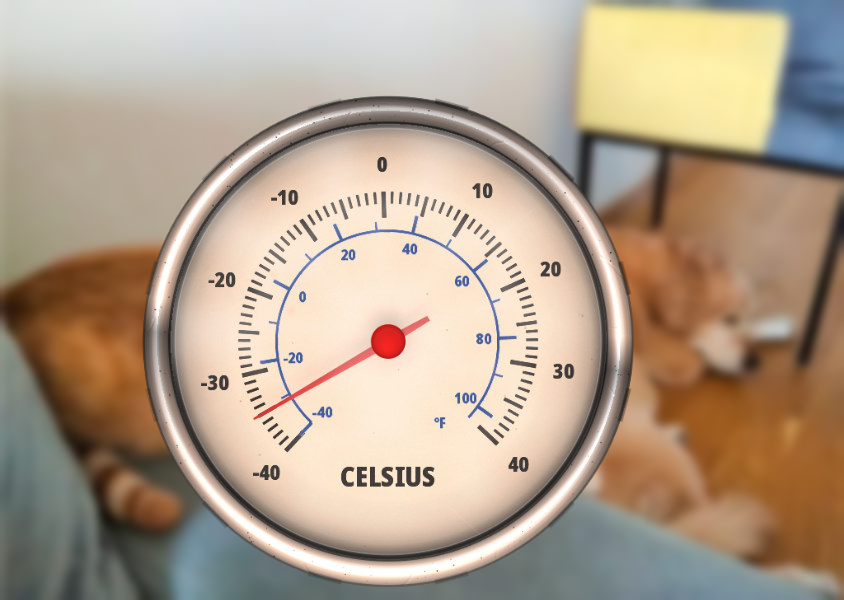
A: -35 °C
